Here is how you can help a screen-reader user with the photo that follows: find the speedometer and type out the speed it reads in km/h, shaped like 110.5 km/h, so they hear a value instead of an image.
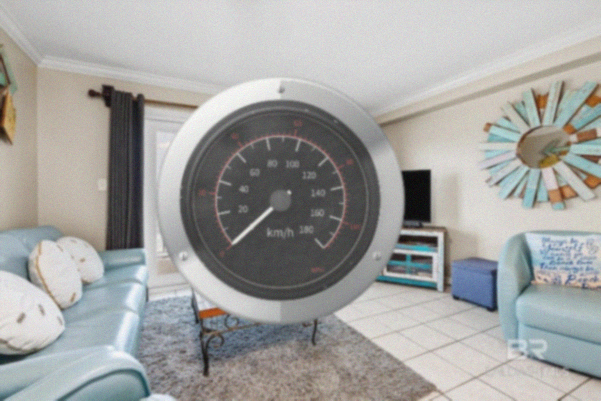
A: 0 km/h
